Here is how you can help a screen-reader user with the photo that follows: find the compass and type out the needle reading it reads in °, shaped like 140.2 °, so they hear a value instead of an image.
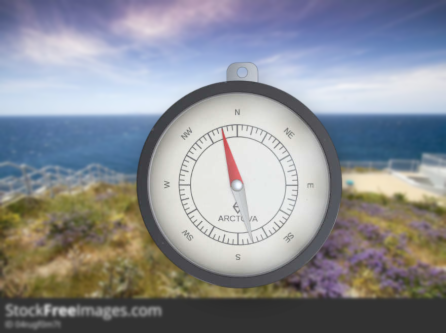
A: 345 °
